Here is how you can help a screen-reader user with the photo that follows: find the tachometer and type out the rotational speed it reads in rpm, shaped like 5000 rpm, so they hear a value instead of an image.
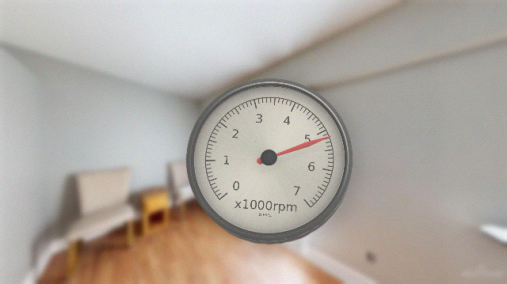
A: 5200 rpm
